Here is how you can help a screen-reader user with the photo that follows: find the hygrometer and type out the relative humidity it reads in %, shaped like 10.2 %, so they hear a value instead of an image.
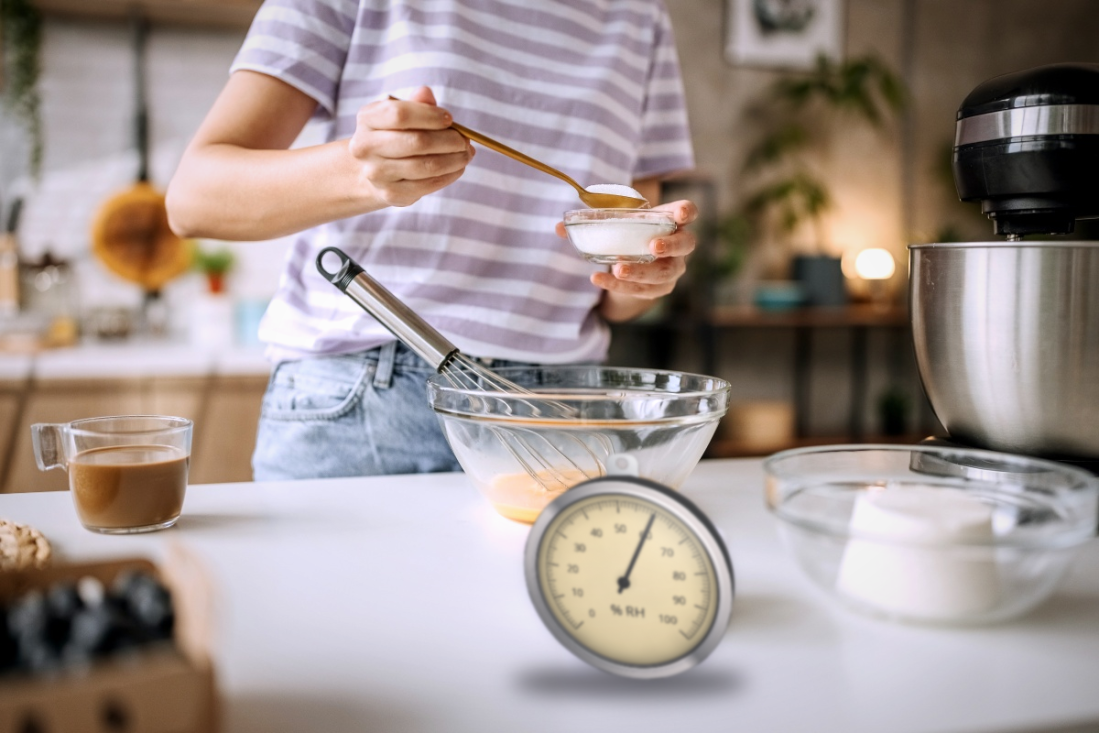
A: 60 %
